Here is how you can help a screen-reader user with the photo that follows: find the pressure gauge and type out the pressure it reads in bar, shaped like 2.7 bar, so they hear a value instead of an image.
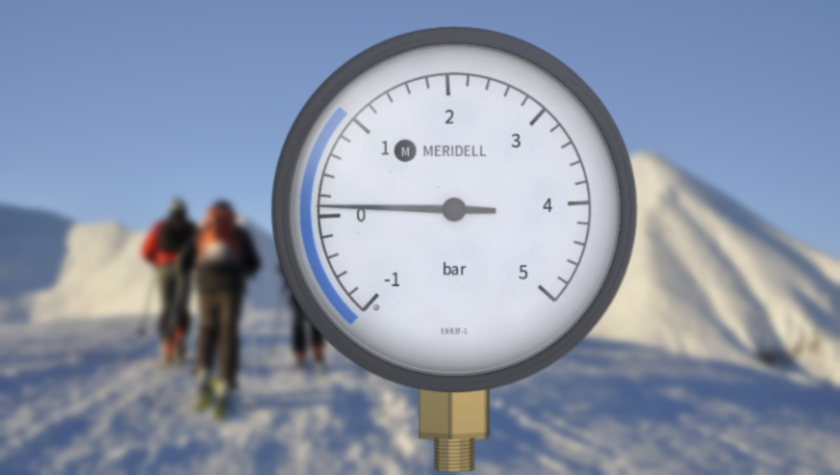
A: 0.1 bar
